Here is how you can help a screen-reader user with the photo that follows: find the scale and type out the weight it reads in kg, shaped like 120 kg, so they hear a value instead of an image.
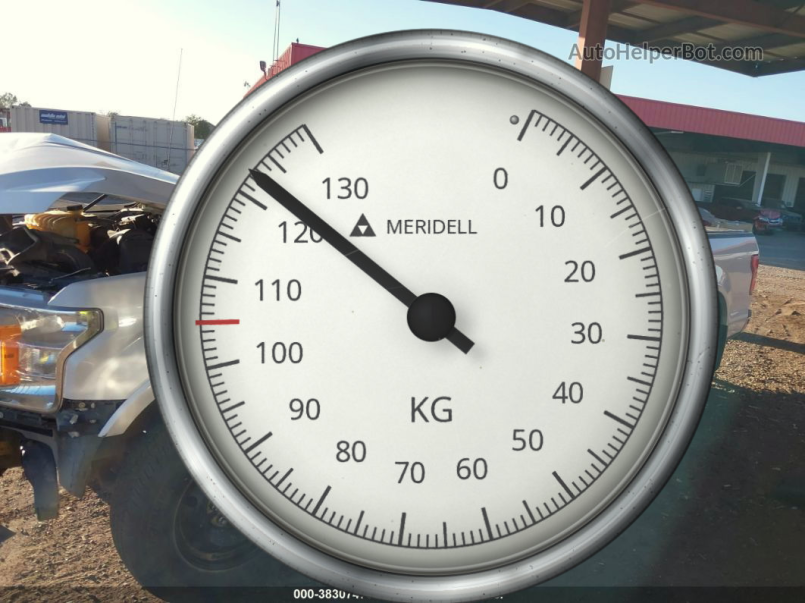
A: 122.5 kg
